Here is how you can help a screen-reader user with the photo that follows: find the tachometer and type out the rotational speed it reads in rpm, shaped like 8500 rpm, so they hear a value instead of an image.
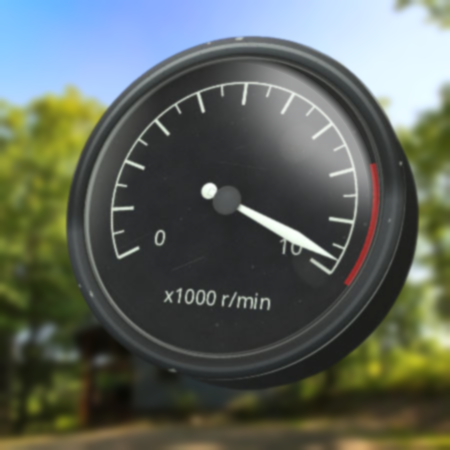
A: 9750 rpm
